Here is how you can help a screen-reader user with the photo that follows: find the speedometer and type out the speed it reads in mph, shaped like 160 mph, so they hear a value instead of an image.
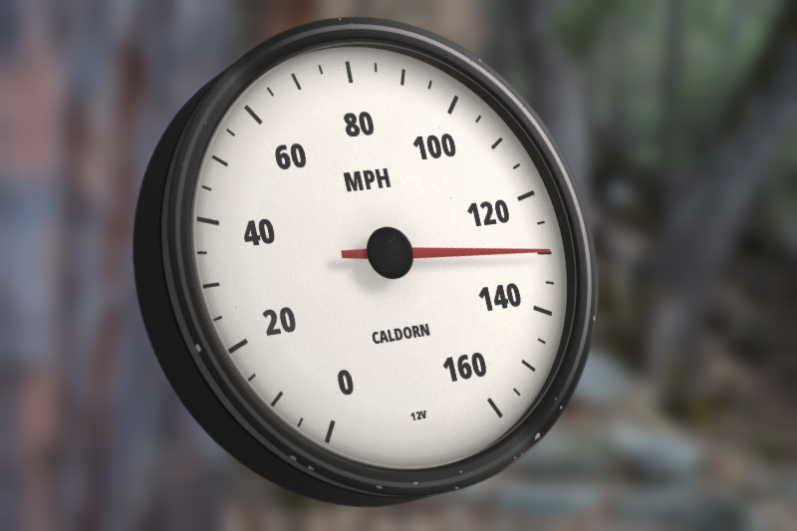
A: 130 mph
